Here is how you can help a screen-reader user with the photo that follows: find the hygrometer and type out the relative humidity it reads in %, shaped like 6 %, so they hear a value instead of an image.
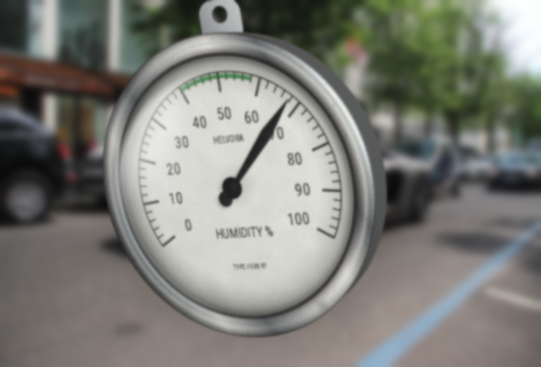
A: 68 %
